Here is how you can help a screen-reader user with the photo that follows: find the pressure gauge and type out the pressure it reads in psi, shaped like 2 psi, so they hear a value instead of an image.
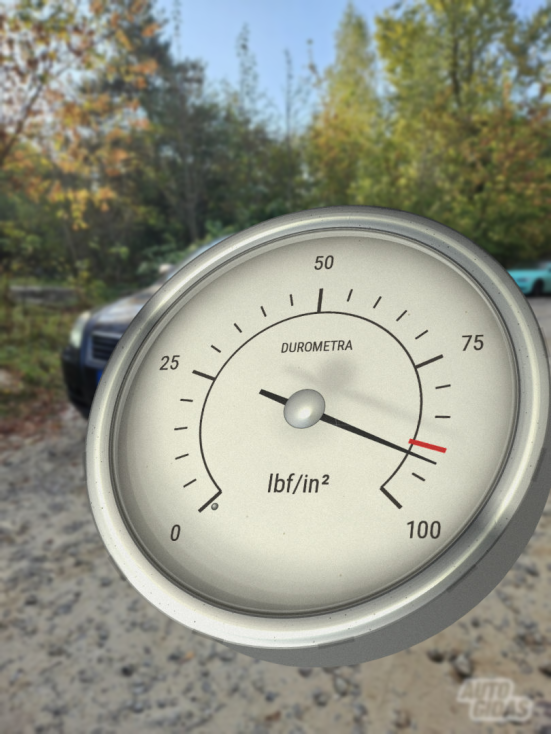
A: 92.5 psi
